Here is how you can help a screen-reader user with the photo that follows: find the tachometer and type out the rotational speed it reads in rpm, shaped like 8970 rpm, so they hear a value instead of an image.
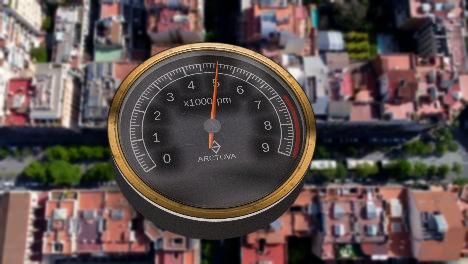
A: 5000 rpm
